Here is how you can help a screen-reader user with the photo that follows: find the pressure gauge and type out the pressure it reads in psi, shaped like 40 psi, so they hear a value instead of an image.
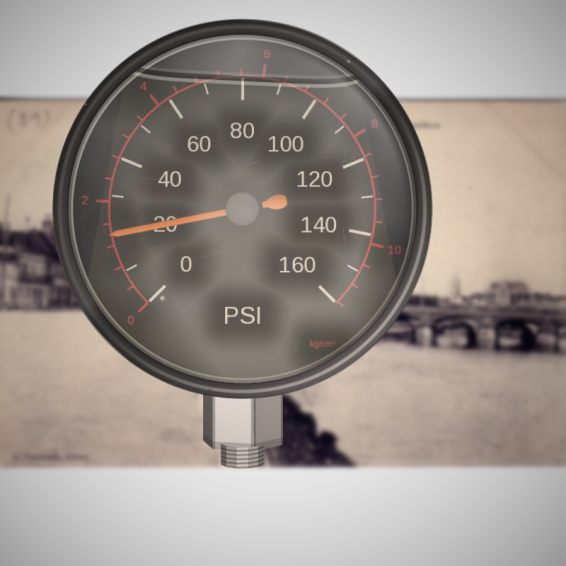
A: 20 psi
